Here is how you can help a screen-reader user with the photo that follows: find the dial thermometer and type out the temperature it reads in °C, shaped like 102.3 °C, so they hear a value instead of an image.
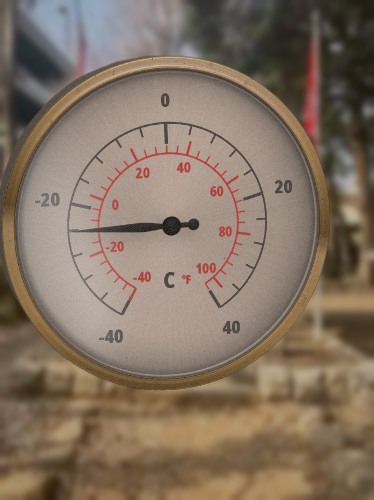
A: -24 °C
